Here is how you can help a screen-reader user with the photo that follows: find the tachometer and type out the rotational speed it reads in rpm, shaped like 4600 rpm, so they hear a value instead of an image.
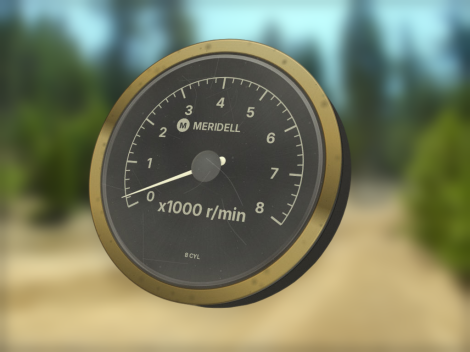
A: 200 rpm
